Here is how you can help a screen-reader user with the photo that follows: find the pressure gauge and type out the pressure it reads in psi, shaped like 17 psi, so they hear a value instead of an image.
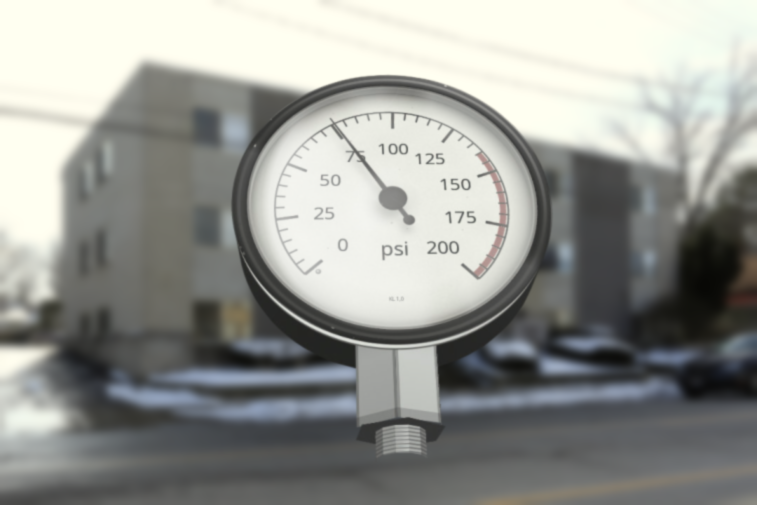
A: 75 psi
